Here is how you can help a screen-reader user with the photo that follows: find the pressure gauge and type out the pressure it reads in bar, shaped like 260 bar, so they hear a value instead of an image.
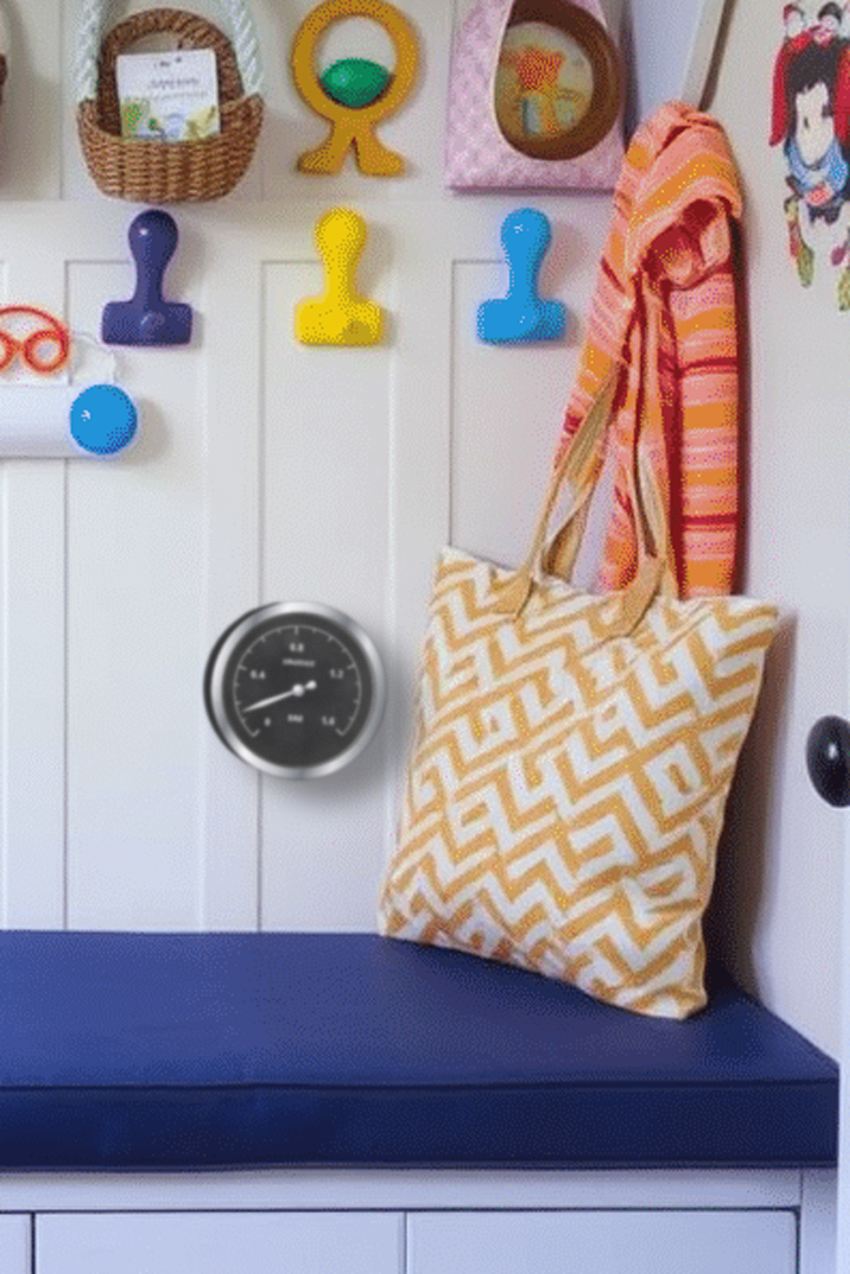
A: 0.15 bar
